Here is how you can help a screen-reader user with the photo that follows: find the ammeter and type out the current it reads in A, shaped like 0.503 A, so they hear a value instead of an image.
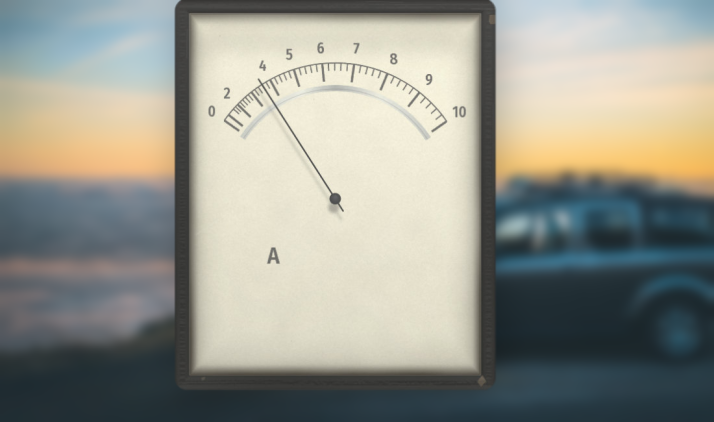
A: 3.6 A
